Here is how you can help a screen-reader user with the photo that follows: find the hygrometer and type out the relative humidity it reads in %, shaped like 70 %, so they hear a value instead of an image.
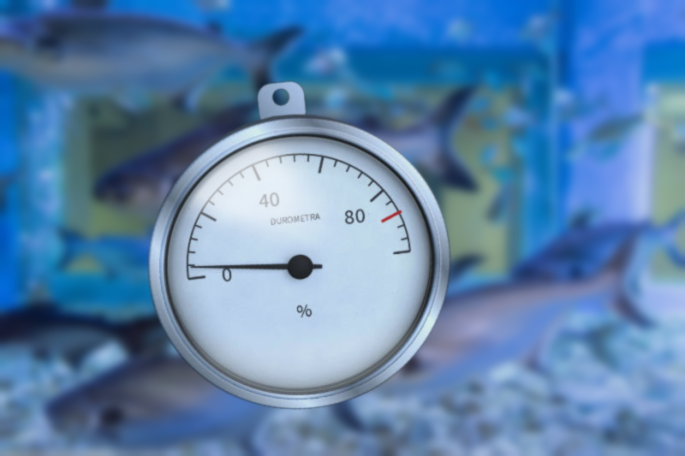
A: 4 %
